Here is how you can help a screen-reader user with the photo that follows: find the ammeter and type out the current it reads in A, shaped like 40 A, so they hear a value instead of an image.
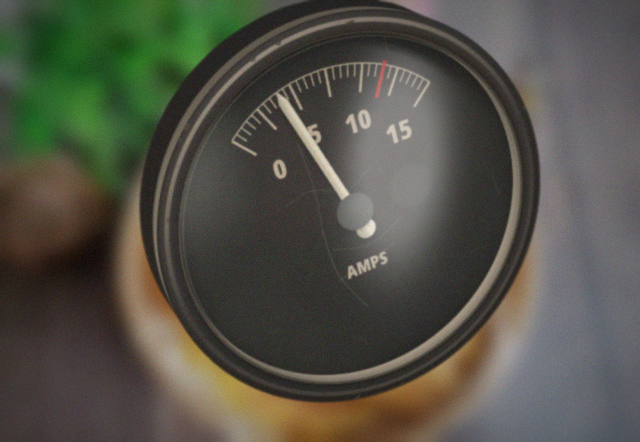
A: 4 A
